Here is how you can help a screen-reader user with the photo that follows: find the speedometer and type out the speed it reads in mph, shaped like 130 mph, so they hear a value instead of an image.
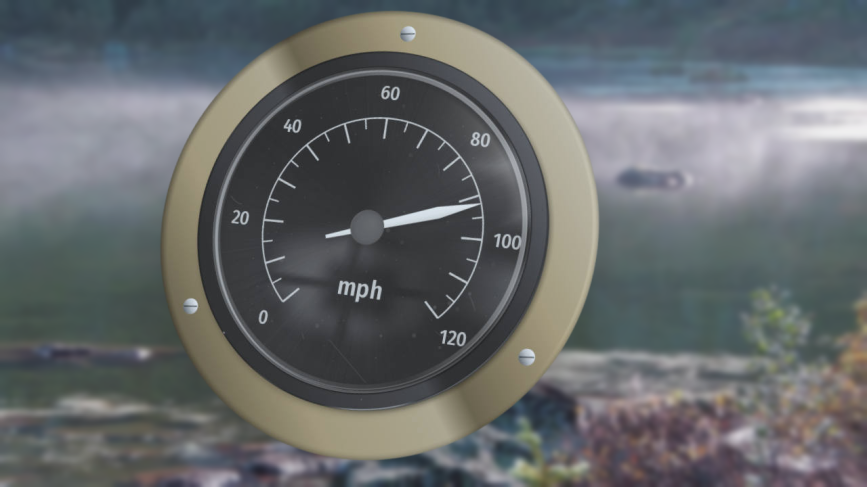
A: 92.5 mph
